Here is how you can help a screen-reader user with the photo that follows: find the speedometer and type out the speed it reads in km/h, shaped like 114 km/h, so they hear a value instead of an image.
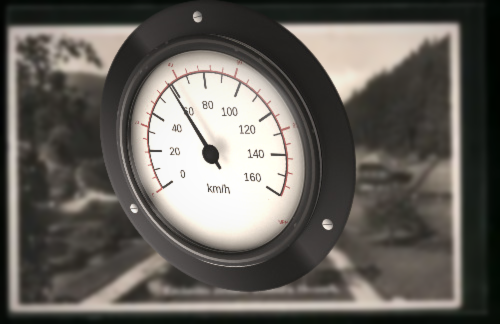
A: 60 km/h
